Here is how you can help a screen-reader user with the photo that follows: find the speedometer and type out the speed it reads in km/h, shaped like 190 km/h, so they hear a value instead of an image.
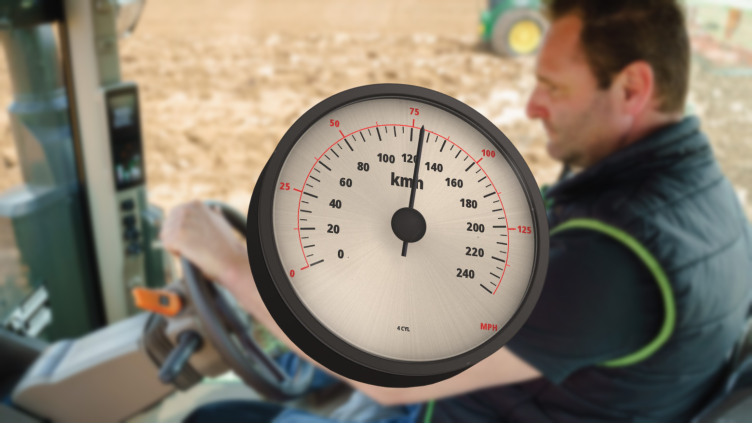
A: 125 km/h
